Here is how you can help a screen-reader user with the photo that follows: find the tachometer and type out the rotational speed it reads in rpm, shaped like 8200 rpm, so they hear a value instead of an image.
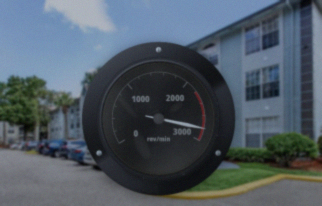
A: 2800 rpm
